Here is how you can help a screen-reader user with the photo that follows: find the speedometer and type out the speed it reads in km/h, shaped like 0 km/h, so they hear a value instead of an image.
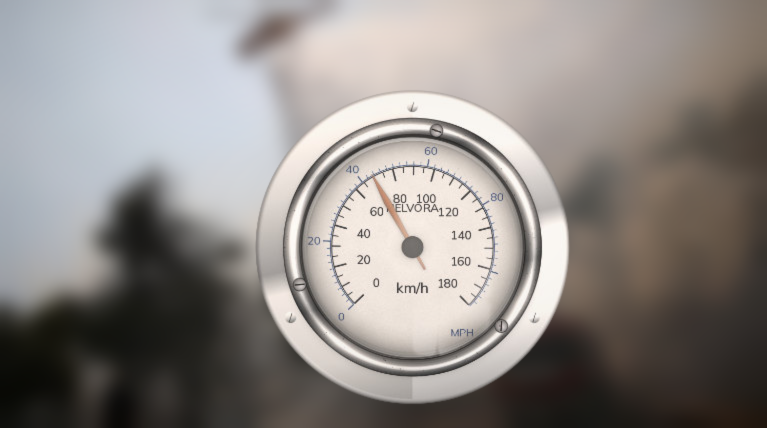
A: 70 km/h
